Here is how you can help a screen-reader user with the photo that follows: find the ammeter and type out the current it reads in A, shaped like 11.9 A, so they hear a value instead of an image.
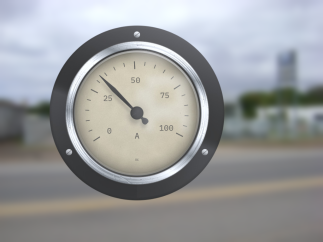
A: 32.5 A
